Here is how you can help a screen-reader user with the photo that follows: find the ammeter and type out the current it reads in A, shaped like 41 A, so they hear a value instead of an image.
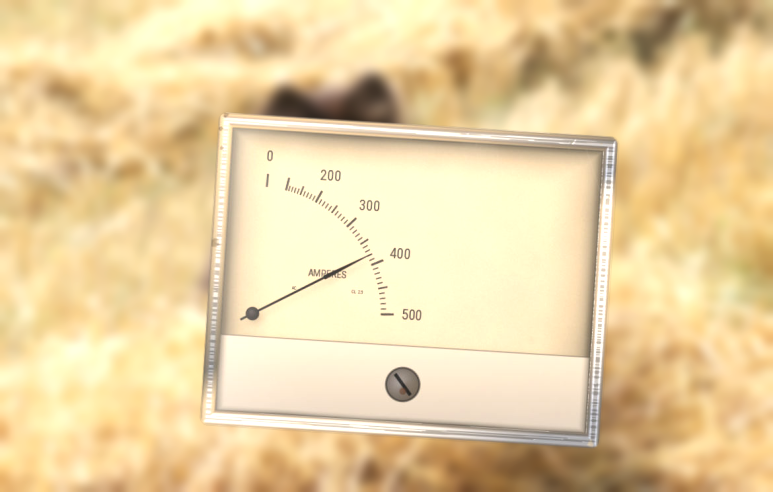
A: 380 A
